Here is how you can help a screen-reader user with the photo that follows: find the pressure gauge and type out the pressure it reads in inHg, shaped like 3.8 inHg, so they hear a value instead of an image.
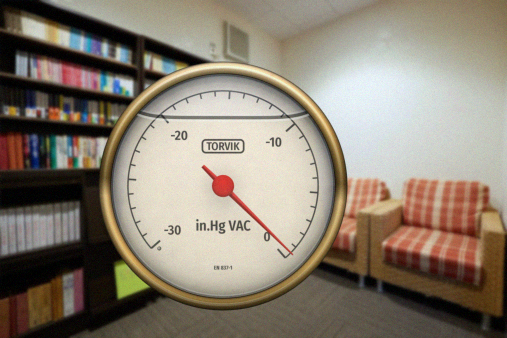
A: -0.5 inHg
